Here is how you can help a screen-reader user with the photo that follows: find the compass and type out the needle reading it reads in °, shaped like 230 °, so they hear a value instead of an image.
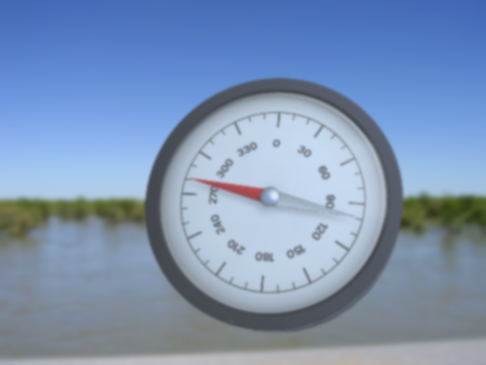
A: 280 °
